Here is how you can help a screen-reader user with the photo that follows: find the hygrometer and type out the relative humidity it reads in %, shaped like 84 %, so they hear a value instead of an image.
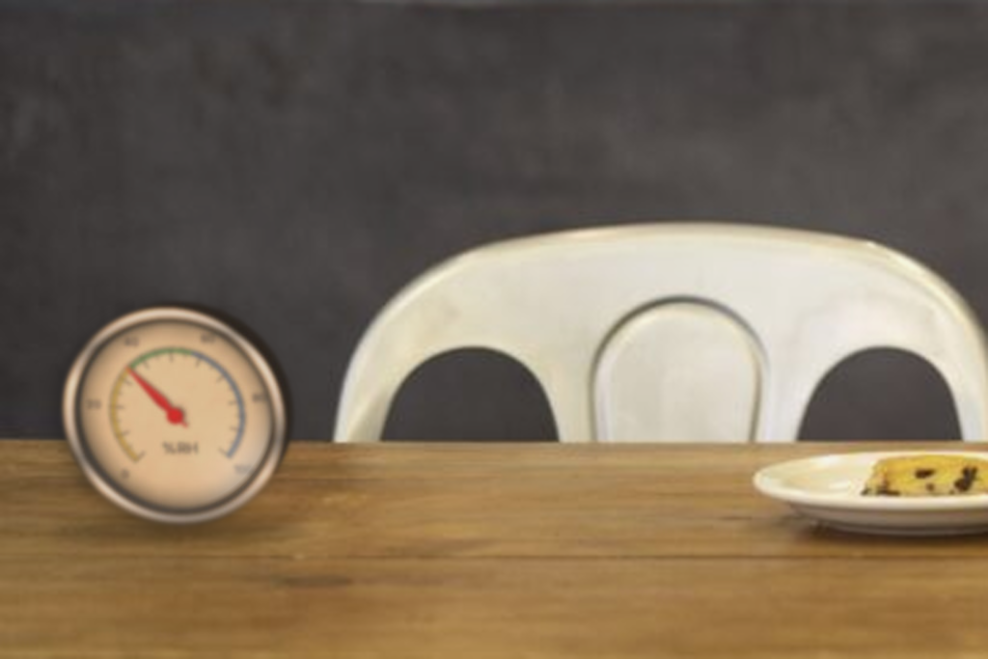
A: 35 %
